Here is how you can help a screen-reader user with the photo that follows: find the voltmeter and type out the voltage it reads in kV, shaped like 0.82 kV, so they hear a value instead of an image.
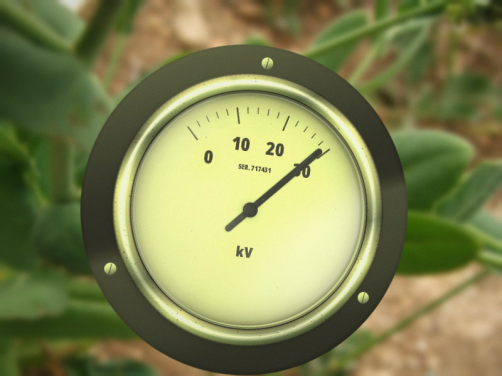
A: 29 kV
